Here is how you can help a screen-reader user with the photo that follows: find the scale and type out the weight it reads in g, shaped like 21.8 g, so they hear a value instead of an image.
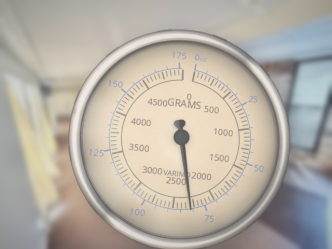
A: 2300 g
